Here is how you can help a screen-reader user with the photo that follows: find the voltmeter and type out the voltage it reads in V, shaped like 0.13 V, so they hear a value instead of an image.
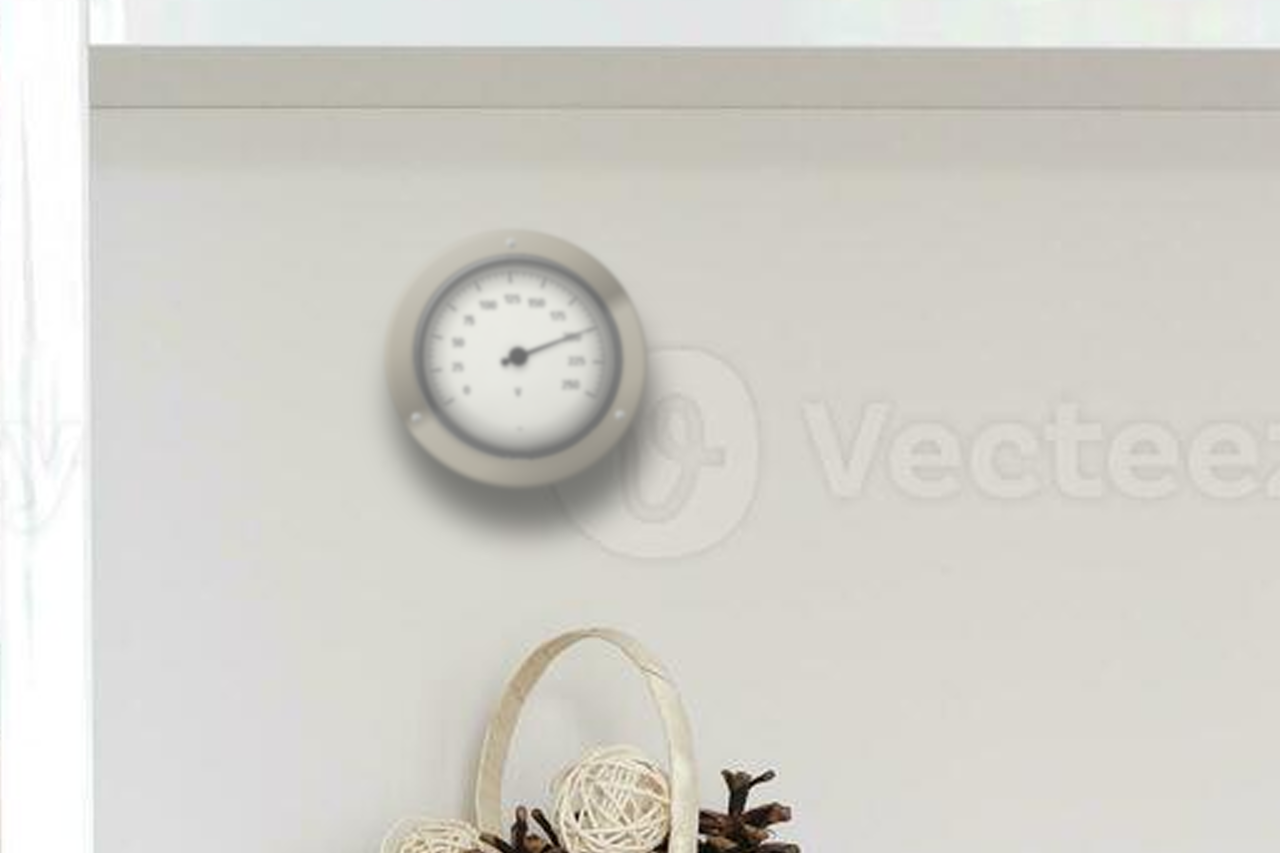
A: 200 V
